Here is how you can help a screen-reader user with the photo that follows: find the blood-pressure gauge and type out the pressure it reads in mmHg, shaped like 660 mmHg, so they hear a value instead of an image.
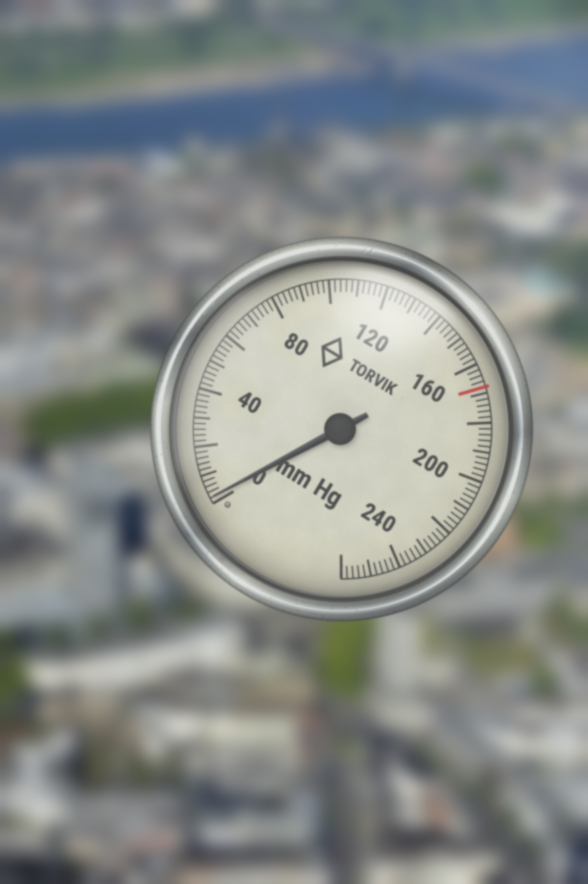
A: 2 mmHg
